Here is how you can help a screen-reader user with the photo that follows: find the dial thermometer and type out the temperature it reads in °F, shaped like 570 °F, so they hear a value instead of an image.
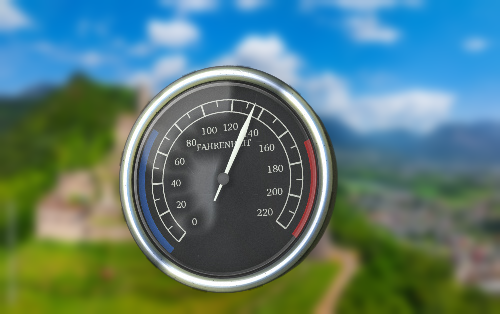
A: 135 °F
